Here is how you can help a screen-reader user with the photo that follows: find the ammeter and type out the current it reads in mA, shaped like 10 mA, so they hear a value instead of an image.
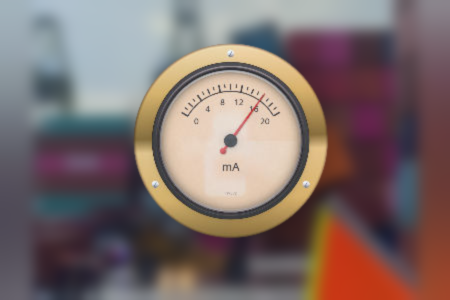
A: 16 mA
